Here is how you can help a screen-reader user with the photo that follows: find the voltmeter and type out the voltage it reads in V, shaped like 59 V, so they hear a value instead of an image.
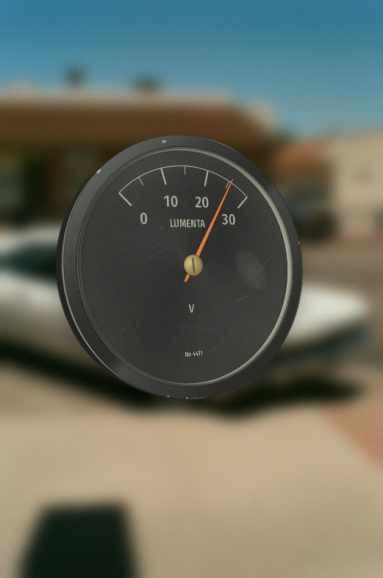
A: 25 V
